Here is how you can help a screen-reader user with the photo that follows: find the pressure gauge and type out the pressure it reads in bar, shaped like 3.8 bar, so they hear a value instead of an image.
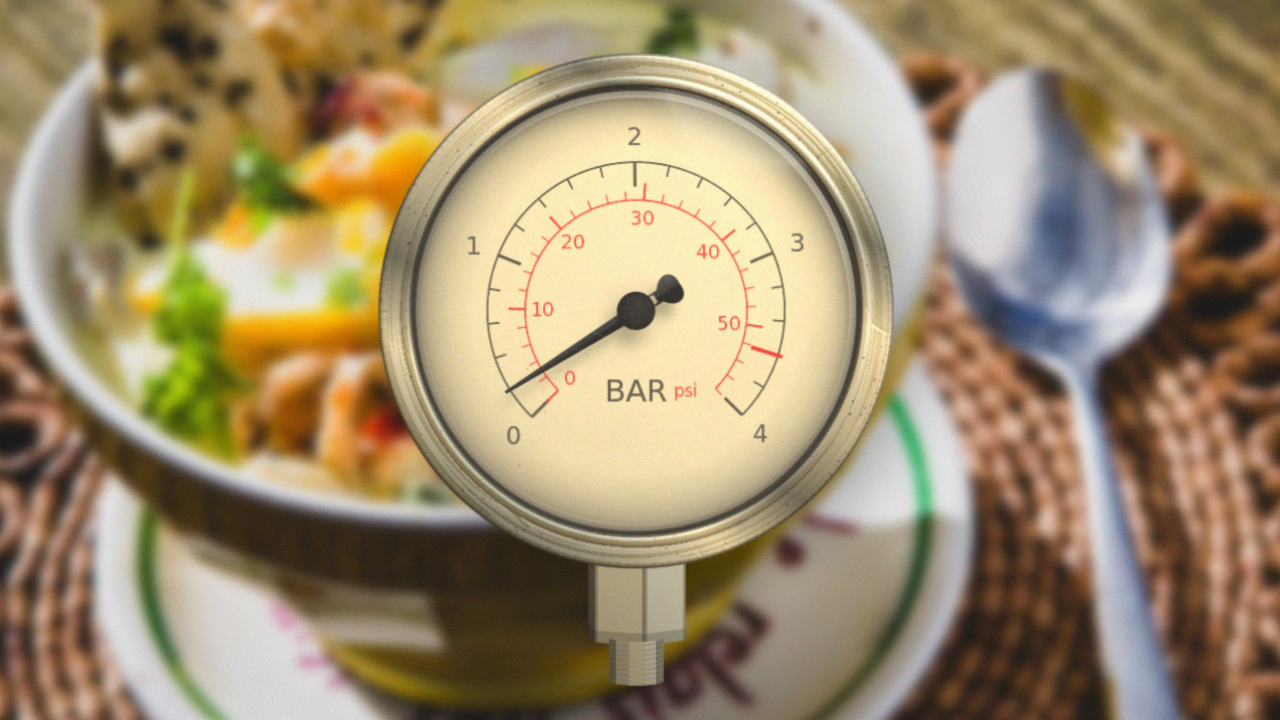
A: 0.2 bar
